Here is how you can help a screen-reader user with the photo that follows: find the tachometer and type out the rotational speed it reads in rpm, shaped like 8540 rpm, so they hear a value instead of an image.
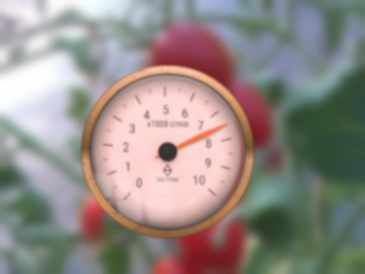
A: 7500 rpm
